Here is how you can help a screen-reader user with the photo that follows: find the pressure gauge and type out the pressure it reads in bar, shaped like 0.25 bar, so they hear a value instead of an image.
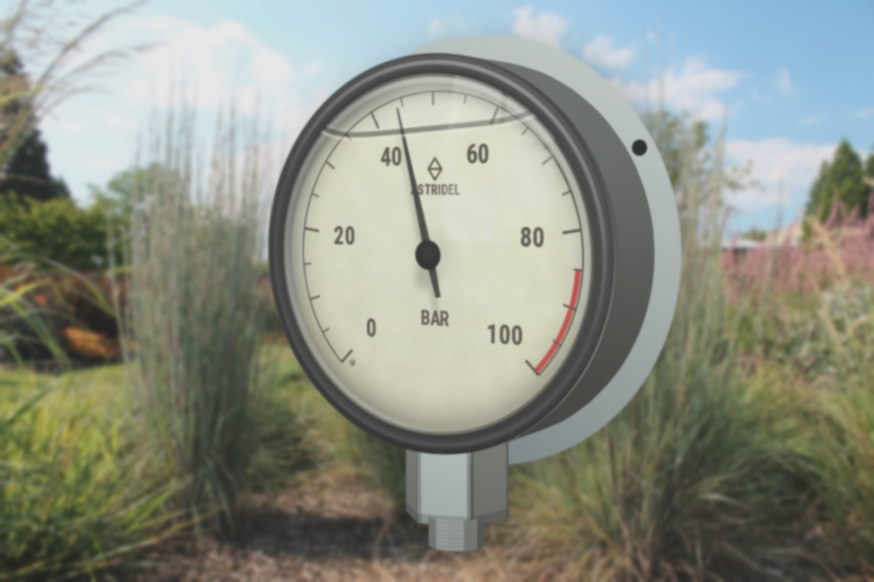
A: 45 bar
